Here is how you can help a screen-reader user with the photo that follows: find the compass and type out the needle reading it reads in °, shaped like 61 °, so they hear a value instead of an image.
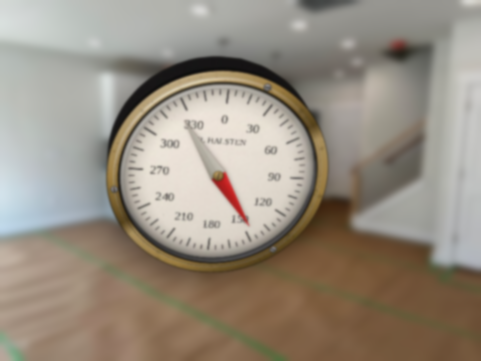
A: 145 °
